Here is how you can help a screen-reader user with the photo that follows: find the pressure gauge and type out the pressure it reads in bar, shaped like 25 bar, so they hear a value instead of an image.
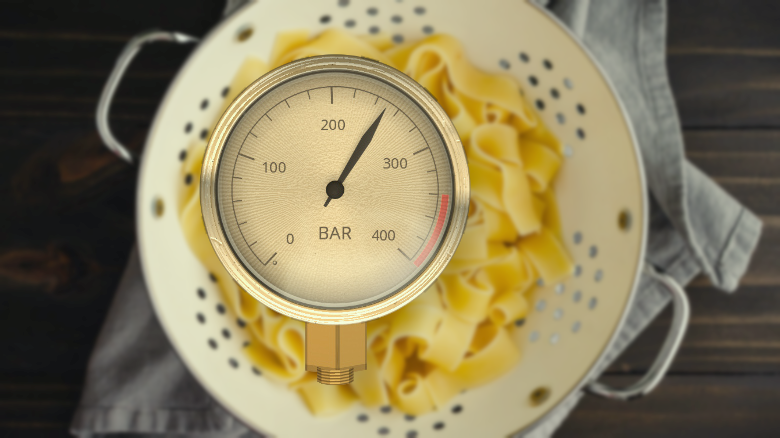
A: 250 bar
